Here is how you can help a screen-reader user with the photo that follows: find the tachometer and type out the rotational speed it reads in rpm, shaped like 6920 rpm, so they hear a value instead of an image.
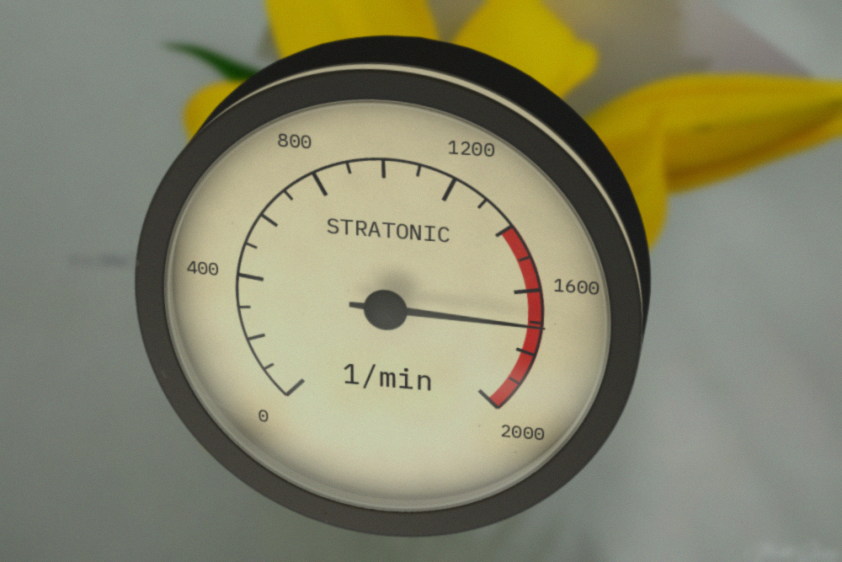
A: 1700 rpm
